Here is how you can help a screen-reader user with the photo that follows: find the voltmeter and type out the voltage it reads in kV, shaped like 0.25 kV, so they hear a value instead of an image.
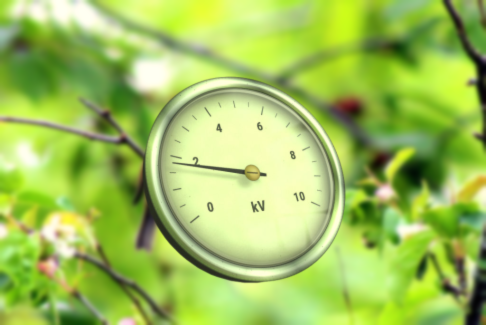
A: 1.75 kV
